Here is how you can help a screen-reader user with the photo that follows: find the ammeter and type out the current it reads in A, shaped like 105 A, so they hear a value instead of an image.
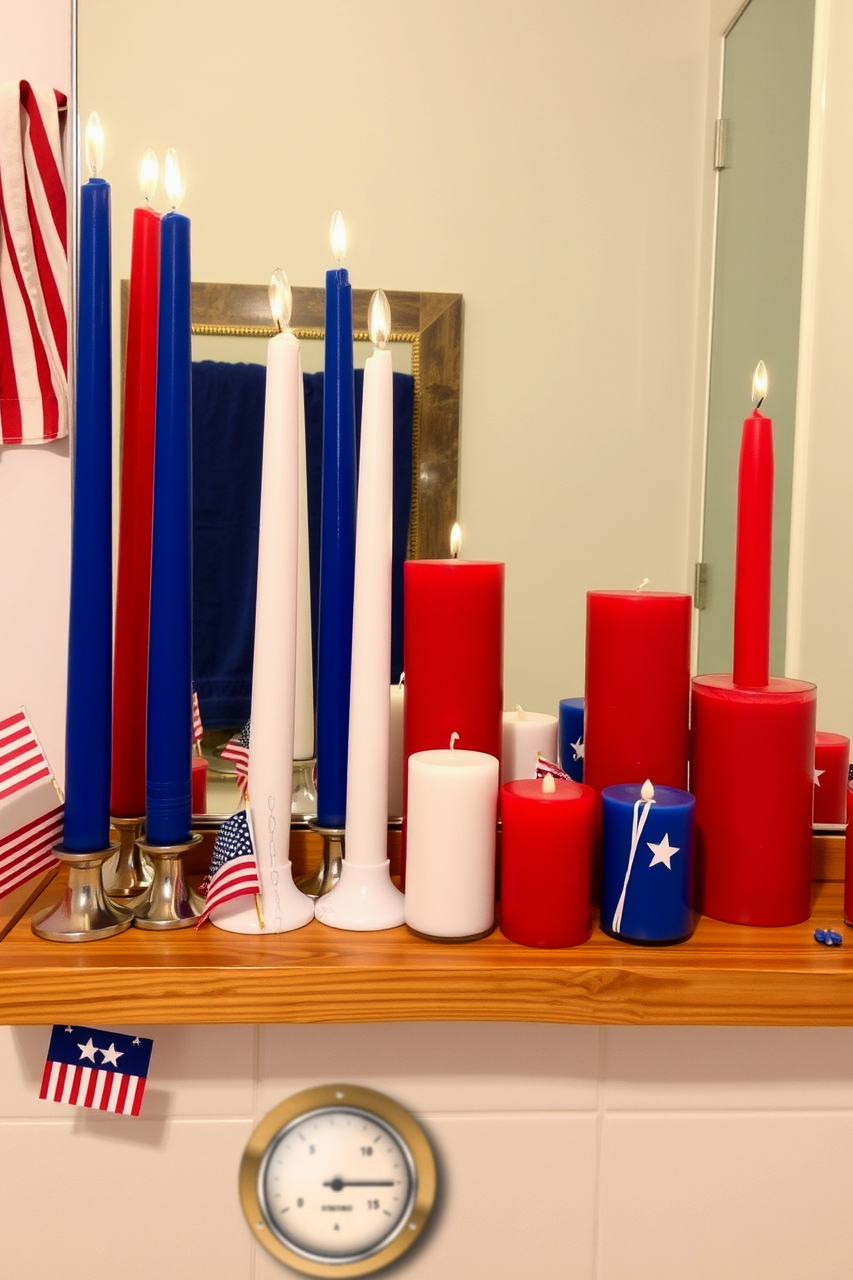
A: 13 A
